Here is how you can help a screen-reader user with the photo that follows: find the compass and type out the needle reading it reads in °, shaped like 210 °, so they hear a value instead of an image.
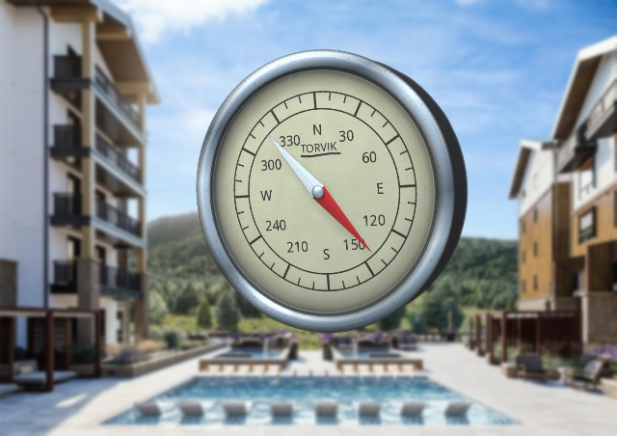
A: 140 °
